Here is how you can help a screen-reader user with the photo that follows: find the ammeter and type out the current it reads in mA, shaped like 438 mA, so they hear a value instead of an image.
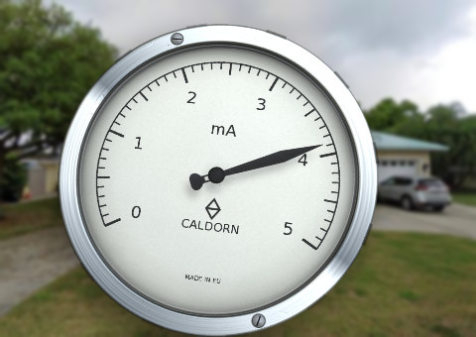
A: 3.9 mA
